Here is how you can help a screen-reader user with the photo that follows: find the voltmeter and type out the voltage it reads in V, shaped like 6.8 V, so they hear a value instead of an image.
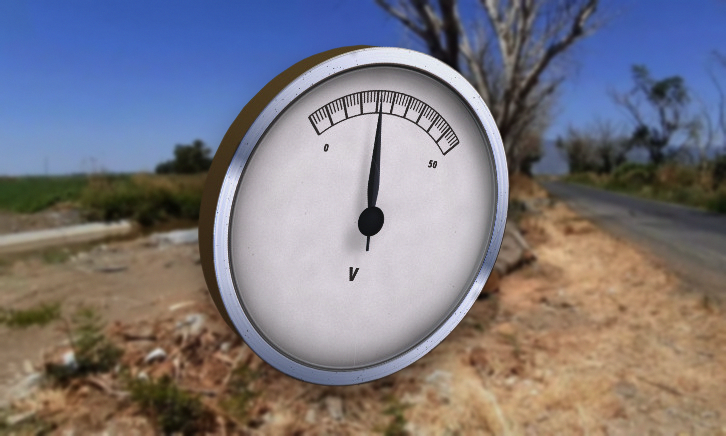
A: 20 V
